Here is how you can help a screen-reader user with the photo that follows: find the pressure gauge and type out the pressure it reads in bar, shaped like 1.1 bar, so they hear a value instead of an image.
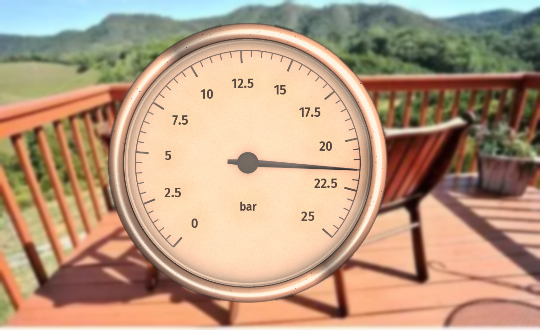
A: 21.5 bar
